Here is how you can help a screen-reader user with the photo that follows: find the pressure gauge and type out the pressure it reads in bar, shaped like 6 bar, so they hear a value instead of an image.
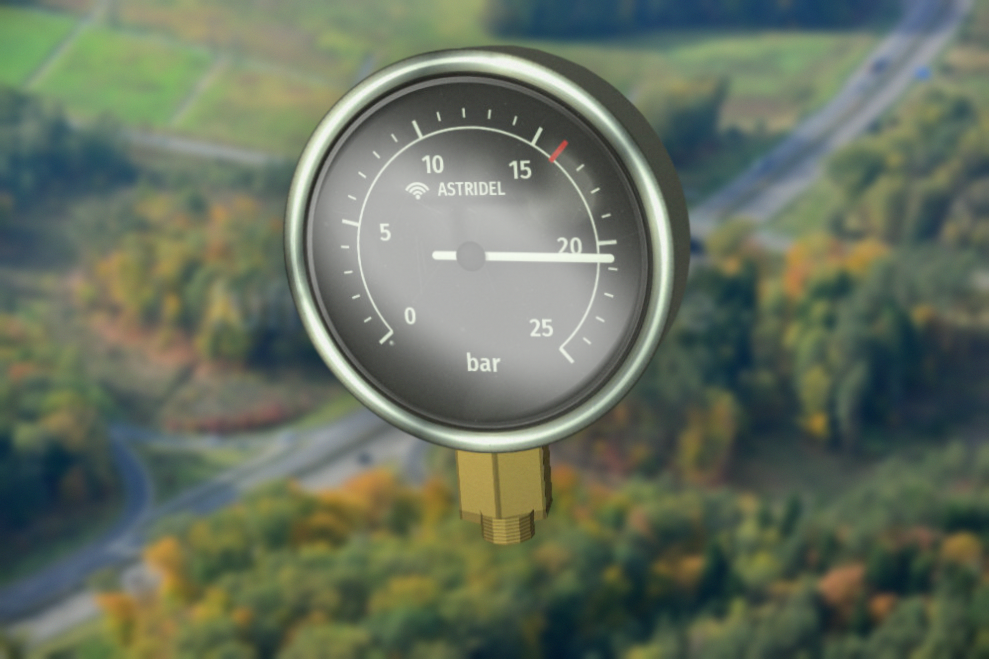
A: 20.5 bar
